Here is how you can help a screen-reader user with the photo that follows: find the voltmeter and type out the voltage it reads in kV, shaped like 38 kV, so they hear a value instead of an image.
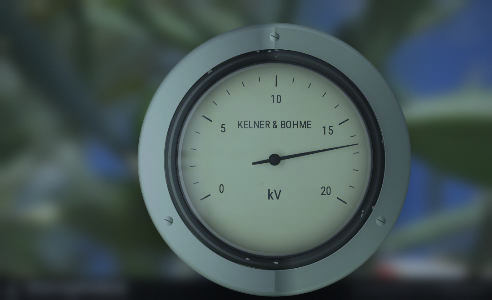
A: 16.5 kV
